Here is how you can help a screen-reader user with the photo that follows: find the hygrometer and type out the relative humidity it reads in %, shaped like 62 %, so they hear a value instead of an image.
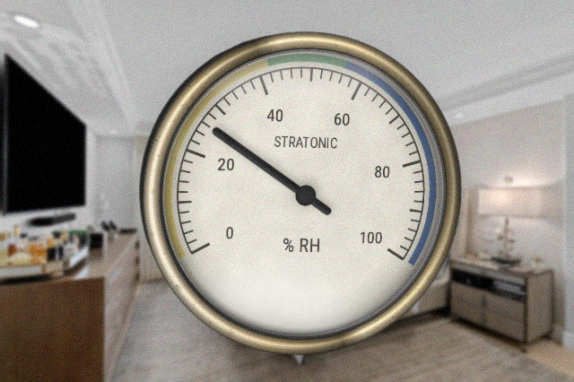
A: 26 %
